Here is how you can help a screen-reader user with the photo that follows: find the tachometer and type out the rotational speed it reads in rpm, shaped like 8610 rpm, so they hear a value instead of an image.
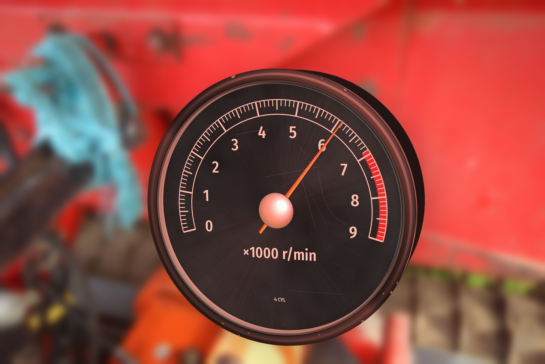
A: 6100 rpm
